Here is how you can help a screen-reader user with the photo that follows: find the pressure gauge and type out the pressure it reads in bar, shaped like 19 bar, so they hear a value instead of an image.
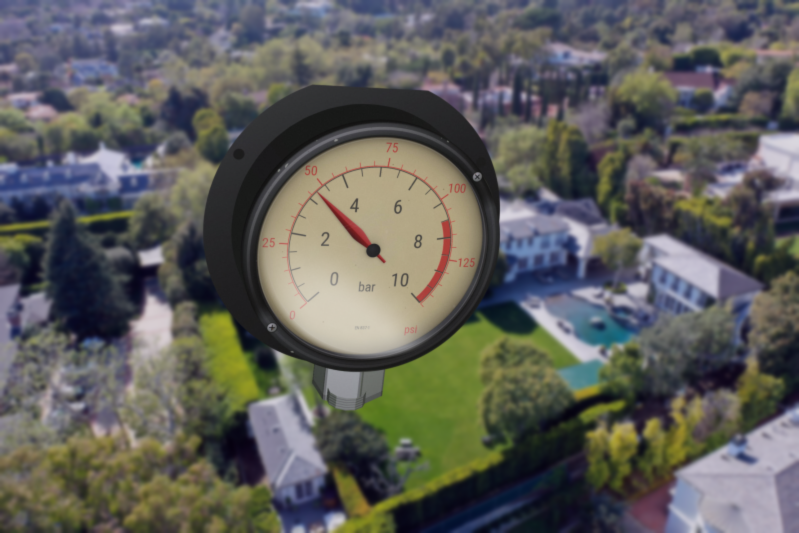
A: 3.25 bar
